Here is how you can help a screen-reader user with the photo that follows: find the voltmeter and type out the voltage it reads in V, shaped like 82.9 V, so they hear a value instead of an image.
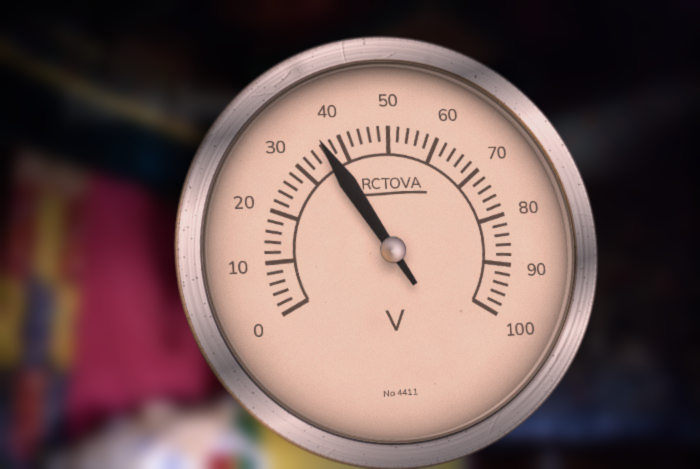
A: 36 V
